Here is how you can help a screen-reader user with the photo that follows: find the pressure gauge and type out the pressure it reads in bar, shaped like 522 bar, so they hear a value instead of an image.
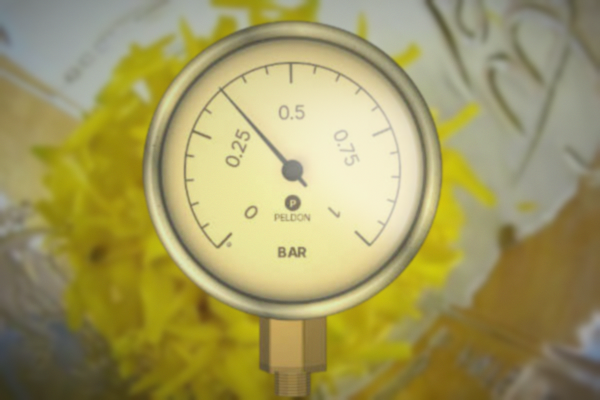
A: 0.35 bar
